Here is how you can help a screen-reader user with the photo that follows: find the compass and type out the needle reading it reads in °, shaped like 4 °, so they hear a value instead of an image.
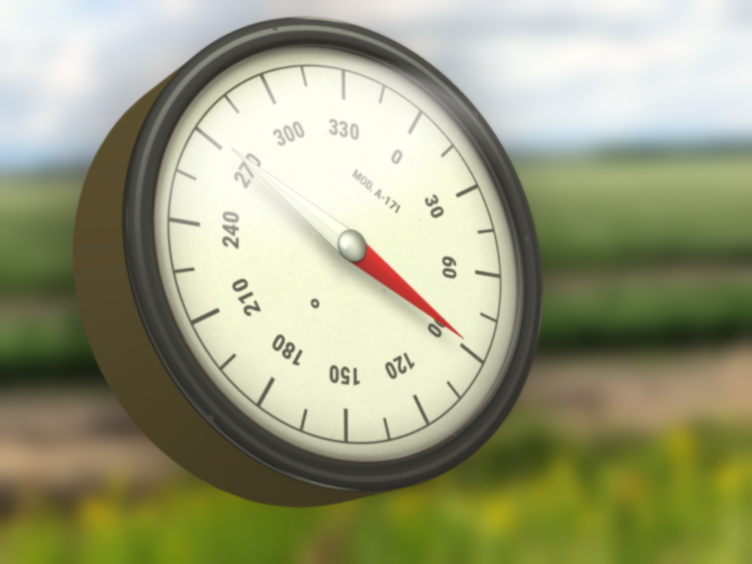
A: 90 °
